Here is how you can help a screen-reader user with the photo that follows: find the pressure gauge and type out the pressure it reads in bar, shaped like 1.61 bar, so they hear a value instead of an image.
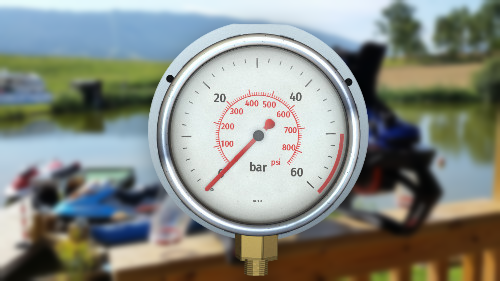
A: 0 bar
